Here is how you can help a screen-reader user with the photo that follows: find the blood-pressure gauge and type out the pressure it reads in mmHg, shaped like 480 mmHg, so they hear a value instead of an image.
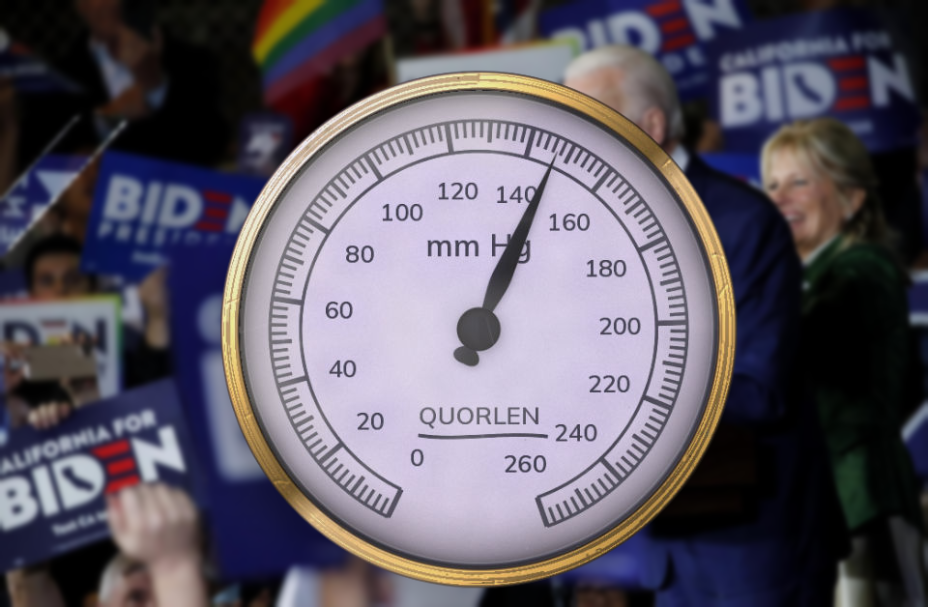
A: 147 mmHg
